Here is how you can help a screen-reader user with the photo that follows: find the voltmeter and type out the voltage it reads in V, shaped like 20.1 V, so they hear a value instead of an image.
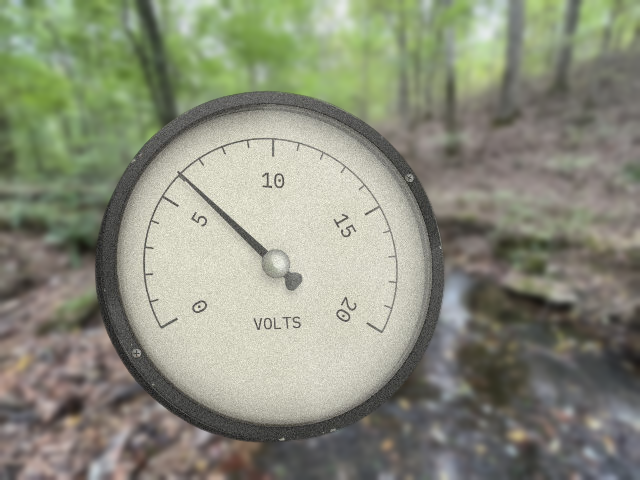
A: 6 V
